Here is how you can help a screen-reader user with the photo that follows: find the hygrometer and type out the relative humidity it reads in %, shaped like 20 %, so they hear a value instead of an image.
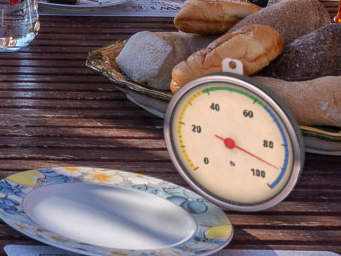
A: 90 %
